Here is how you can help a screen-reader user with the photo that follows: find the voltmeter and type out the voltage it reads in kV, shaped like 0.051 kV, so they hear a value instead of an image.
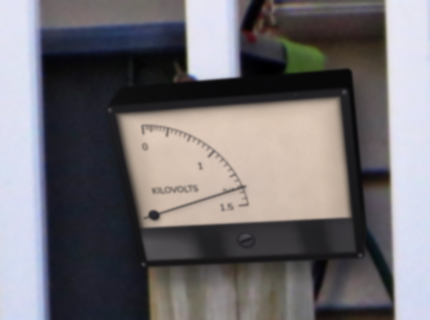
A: 1.35 kV
